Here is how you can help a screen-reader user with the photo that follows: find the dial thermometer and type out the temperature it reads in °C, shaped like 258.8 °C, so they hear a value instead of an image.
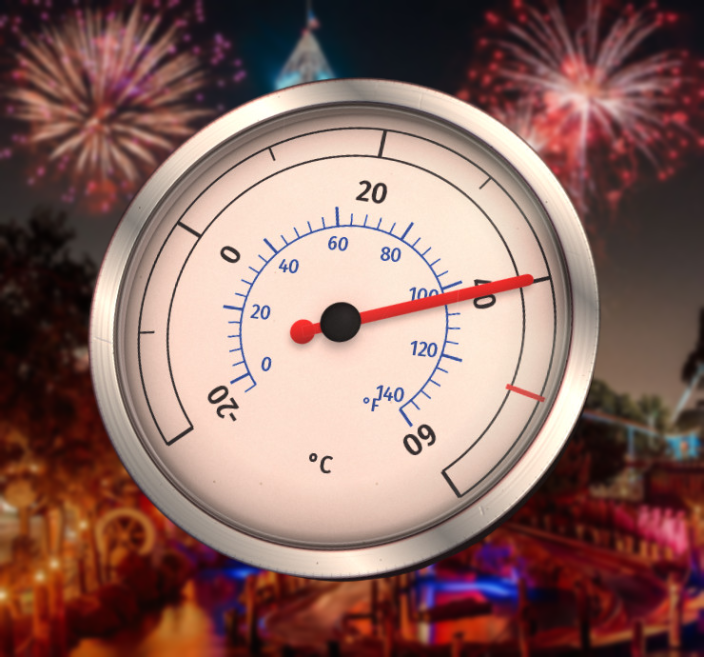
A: 40 °C
